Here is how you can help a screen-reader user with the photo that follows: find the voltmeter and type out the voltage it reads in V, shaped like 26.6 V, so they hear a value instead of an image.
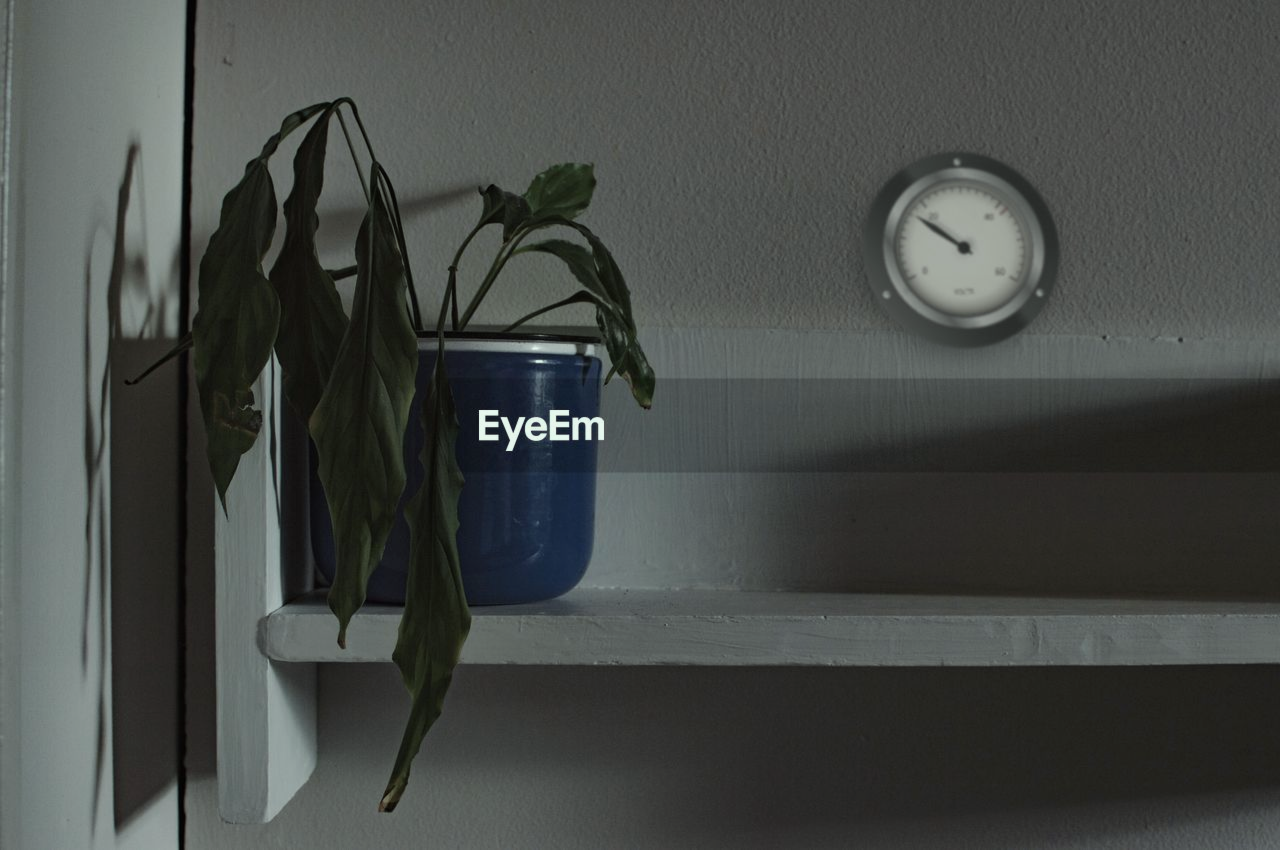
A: 16 V
